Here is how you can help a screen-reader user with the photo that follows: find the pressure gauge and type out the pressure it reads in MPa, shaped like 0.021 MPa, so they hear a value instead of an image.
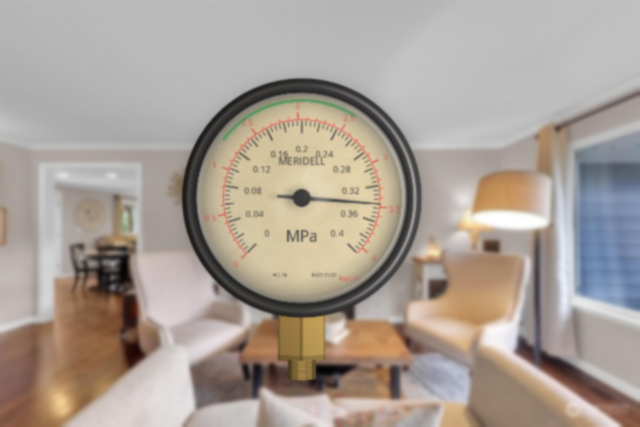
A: 0.34 MPa
